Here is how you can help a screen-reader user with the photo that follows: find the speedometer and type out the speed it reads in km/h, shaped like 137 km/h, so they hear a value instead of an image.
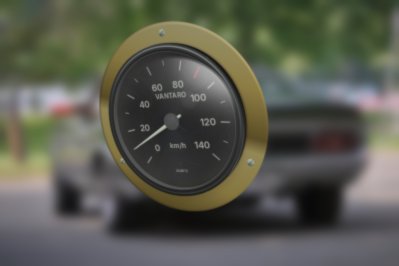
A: 10 km/h
